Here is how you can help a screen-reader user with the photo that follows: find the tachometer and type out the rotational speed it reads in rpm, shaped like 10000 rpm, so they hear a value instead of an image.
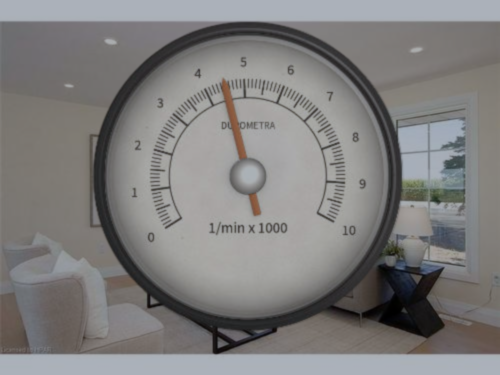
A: 4500 rpm
